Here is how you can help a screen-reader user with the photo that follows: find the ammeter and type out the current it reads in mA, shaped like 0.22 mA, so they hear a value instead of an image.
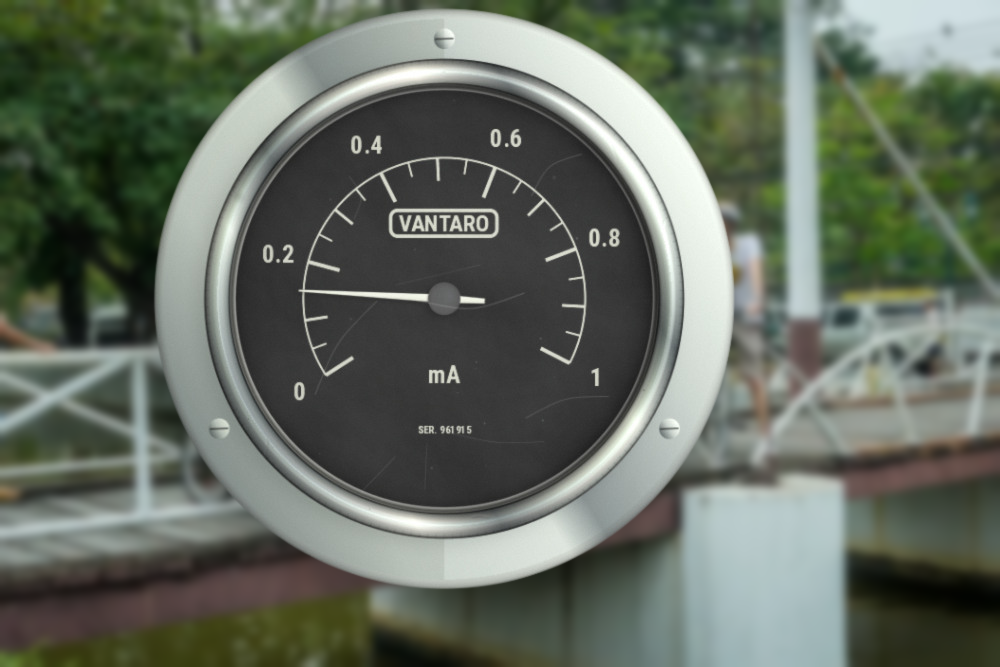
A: 0.15 mA
